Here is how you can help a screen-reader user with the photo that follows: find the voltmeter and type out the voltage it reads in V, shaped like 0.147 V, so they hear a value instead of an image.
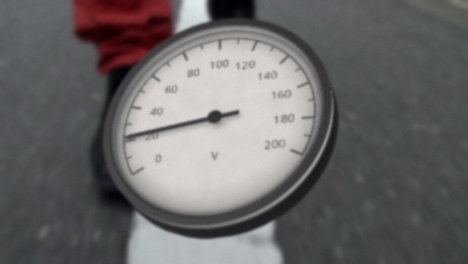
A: 20 V
